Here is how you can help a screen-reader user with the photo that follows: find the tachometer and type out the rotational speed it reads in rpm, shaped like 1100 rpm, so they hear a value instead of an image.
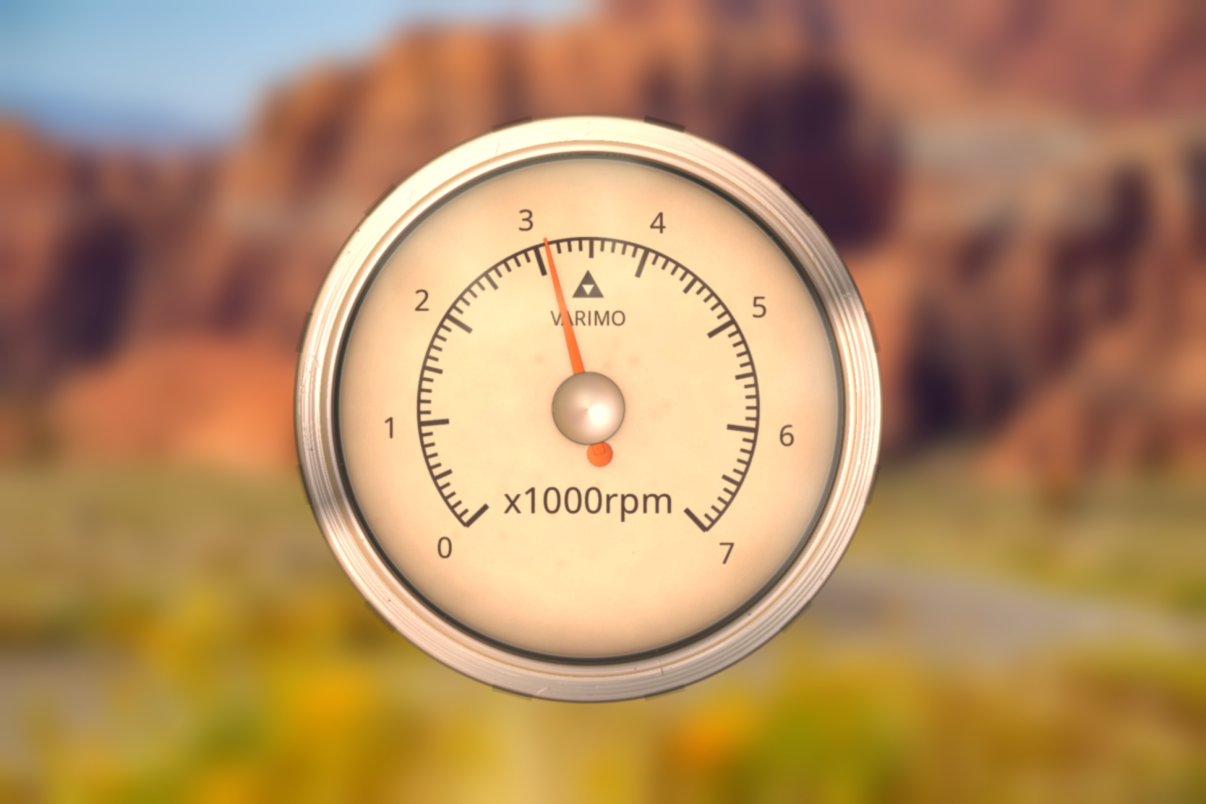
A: 3100 rpm
